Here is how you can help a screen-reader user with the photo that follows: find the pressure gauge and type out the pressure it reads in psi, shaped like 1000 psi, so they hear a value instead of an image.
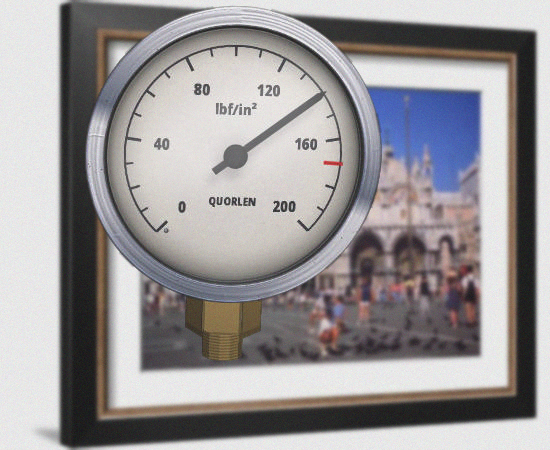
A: 140 psi
